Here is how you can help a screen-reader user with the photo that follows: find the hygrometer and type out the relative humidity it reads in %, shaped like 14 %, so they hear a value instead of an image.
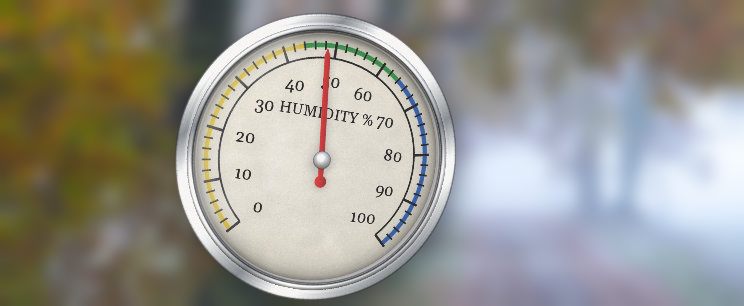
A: 48 %
